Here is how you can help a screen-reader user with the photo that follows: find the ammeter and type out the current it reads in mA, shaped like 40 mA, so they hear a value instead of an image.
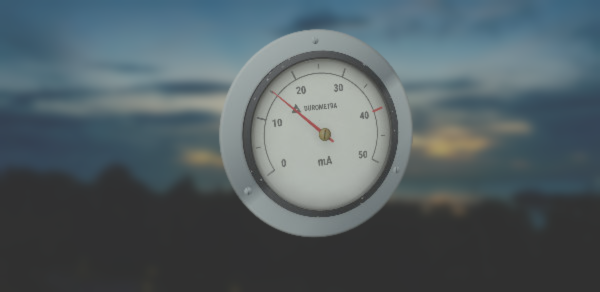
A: 15 mA
